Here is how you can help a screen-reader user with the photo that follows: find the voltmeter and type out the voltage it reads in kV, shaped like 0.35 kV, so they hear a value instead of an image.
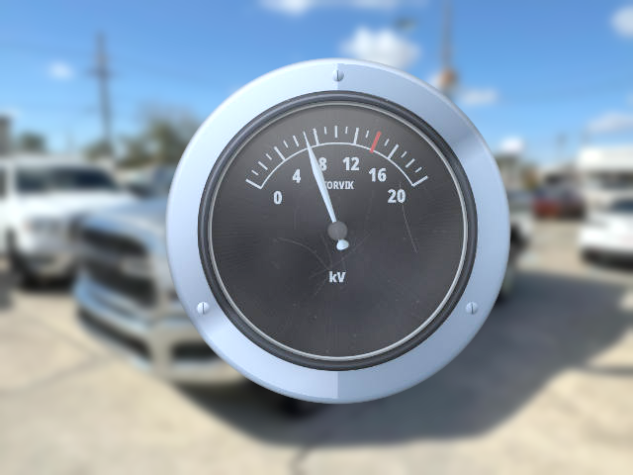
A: 7 kV
